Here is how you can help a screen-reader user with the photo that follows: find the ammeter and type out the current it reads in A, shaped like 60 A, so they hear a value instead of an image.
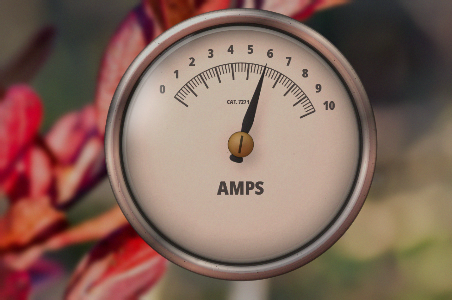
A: 6 A
